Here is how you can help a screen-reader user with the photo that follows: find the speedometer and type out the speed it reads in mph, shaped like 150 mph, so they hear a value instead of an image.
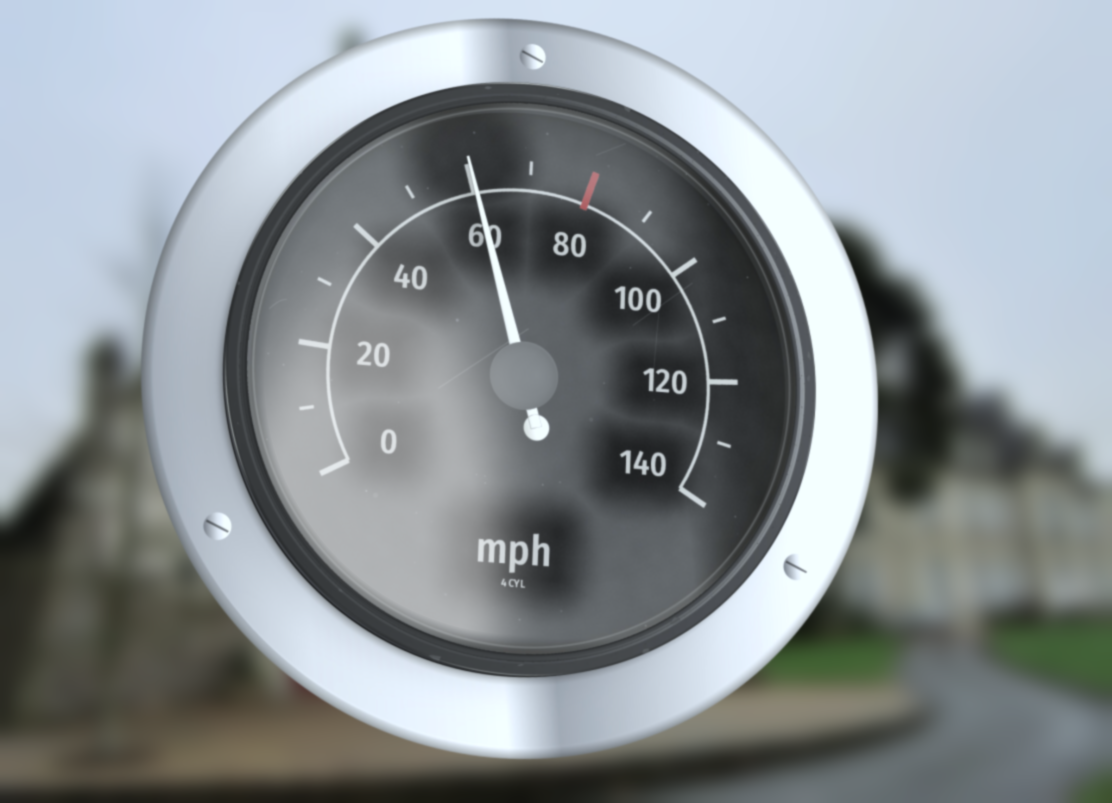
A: 60 mph
